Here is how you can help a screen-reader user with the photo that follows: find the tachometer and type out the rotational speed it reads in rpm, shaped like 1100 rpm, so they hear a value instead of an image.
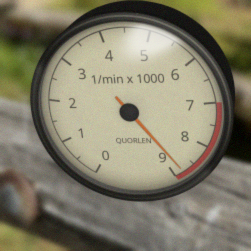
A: 8750 rpm
